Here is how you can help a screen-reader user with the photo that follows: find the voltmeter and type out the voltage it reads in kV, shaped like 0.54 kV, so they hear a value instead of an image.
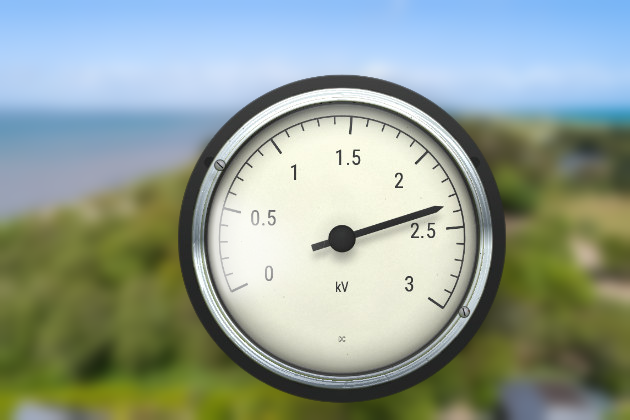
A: 2.35 kV
